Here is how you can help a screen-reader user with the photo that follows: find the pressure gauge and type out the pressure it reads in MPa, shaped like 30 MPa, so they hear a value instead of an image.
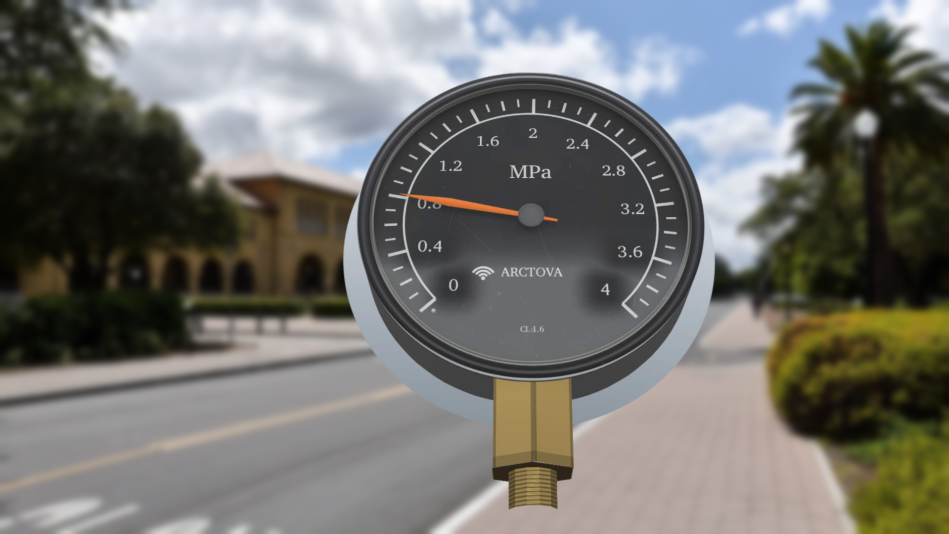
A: 0.8 MPa
